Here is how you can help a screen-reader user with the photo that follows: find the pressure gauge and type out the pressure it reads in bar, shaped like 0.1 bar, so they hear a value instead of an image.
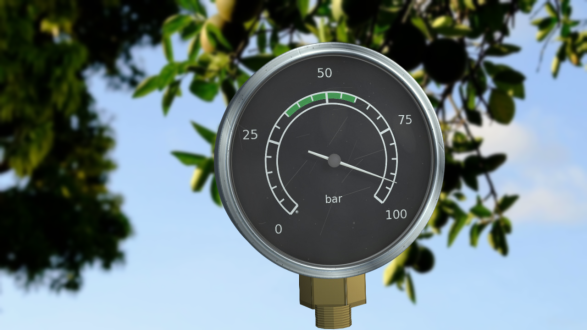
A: 92.5 bar
